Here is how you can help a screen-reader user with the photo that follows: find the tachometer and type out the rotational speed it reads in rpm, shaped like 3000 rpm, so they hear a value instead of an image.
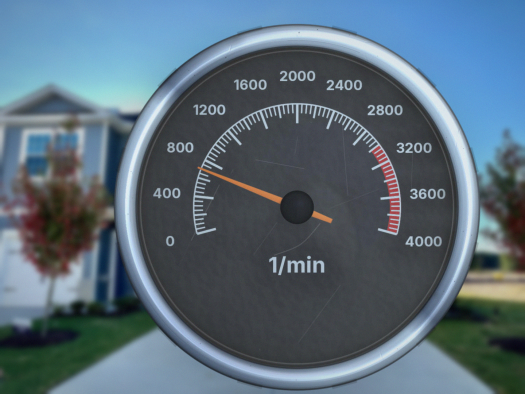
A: 700 rpm
